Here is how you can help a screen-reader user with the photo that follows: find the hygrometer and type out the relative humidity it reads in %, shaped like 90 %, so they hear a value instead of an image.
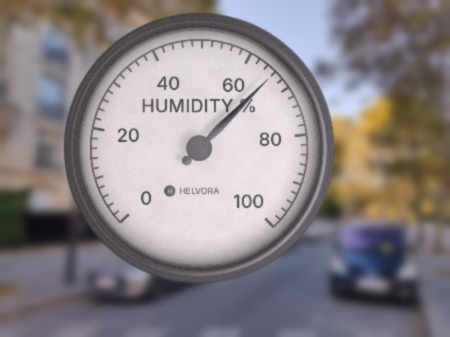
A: 66 %
